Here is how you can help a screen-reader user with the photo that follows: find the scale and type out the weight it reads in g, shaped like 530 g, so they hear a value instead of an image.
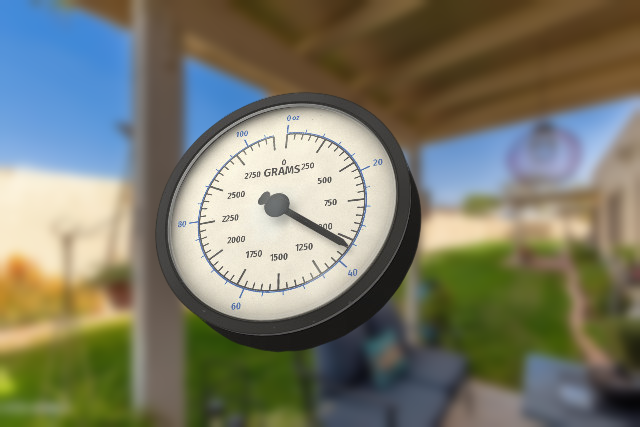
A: 1050 g
